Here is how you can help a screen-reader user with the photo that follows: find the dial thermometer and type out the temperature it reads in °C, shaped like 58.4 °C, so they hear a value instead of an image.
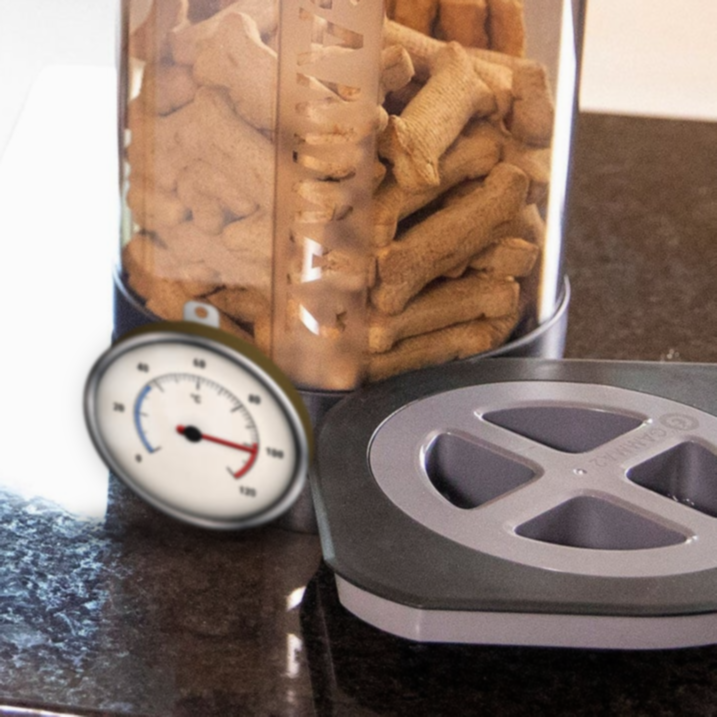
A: 100 °C
